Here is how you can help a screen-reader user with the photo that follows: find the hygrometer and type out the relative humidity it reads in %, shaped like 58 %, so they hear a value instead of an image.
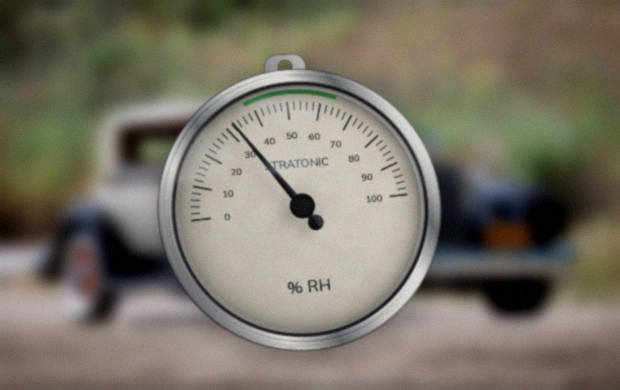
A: 32 %
